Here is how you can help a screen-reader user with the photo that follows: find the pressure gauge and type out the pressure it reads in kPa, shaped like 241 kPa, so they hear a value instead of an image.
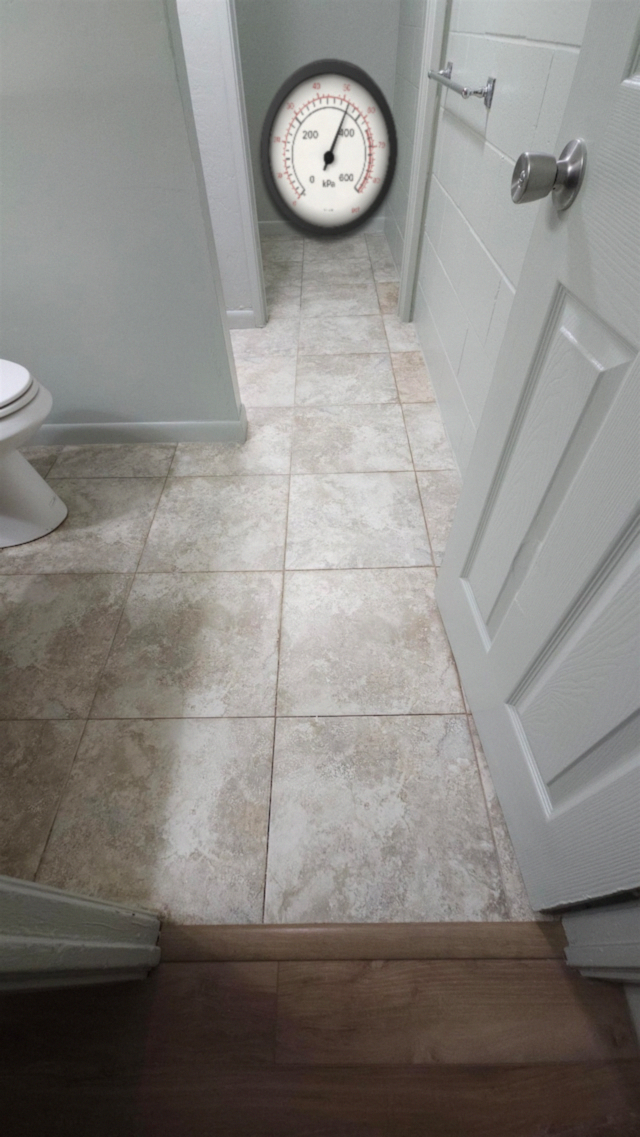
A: 360 kPa
